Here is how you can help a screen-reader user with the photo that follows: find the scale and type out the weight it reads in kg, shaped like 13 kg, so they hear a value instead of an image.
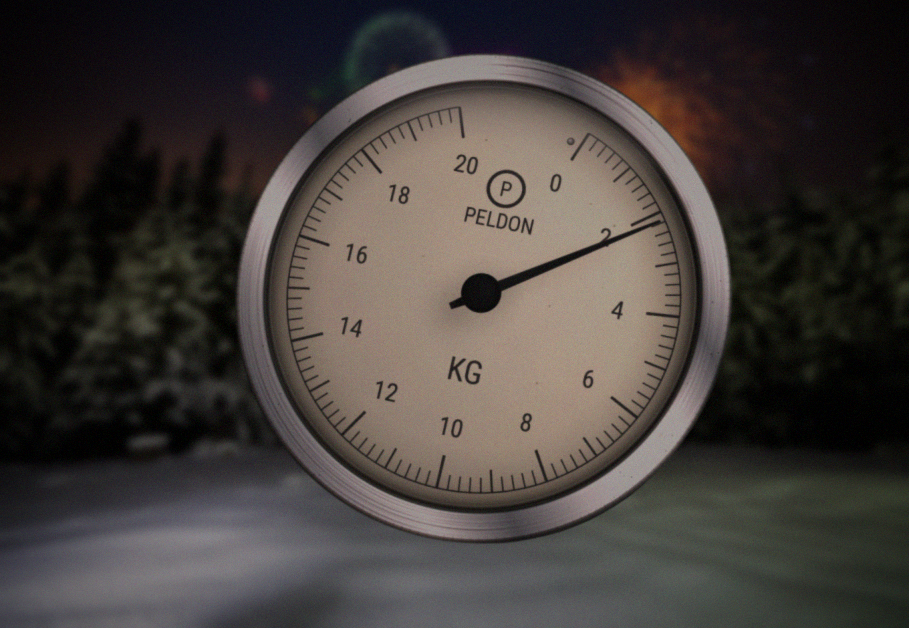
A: 2.2 kg
